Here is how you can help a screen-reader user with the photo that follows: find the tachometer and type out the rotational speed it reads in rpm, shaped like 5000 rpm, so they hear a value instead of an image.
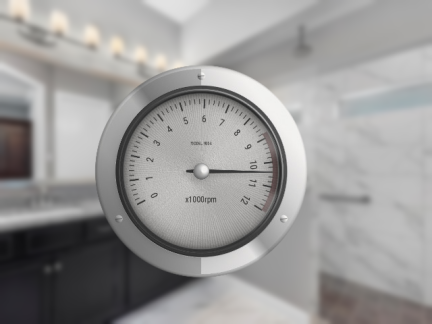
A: 10400 rpm
